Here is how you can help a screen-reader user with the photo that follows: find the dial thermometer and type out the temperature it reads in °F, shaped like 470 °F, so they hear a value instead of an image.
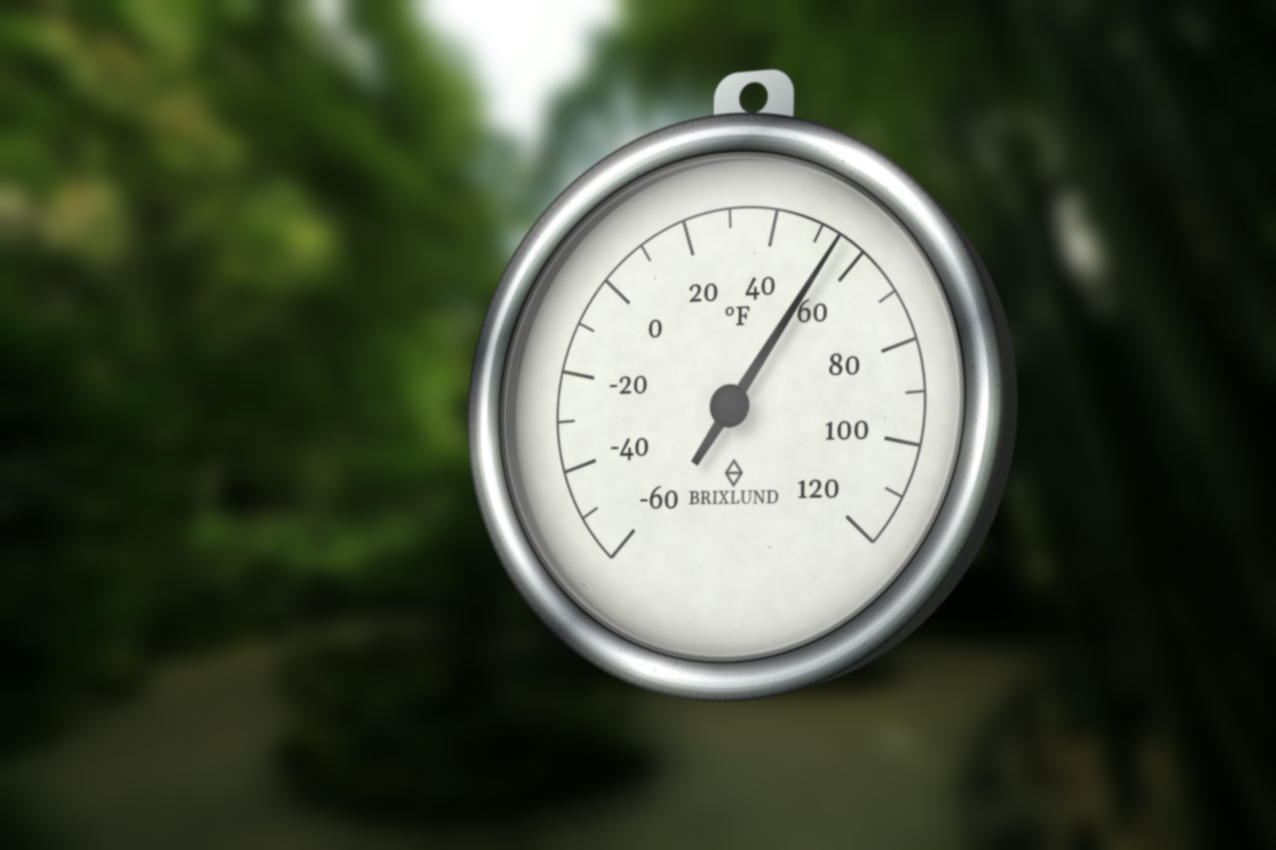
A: 55 °F
